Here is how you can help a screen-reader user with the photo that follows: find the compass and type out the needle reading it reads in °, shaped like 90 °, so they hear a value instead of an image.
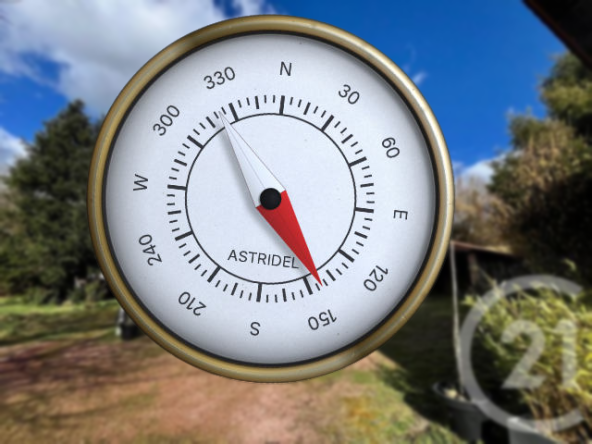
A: 142.5 °
